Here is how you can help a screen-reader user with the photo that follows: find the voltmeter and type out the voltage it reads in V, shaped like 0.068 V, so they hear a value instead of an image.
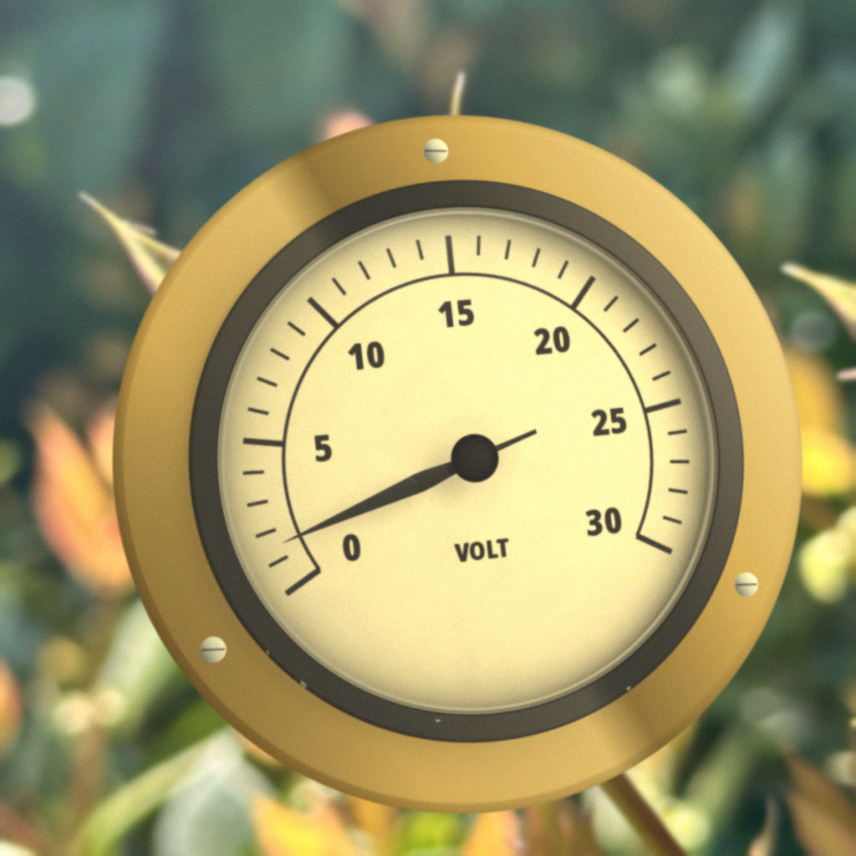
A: 1.5 V
